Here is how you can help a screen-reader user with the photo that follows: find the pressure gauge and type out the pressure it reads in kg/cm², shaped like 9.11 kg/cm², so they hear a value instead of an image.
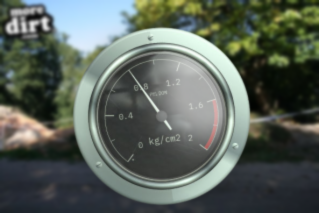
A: 0.8 kg/cm²
